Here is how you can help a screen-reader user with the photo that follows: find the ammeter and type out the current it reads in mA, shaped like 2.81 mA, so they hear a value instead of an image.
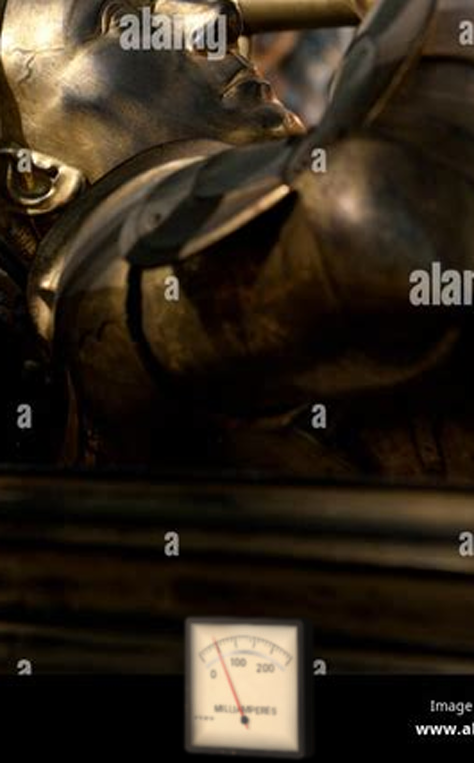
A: 50 mA
